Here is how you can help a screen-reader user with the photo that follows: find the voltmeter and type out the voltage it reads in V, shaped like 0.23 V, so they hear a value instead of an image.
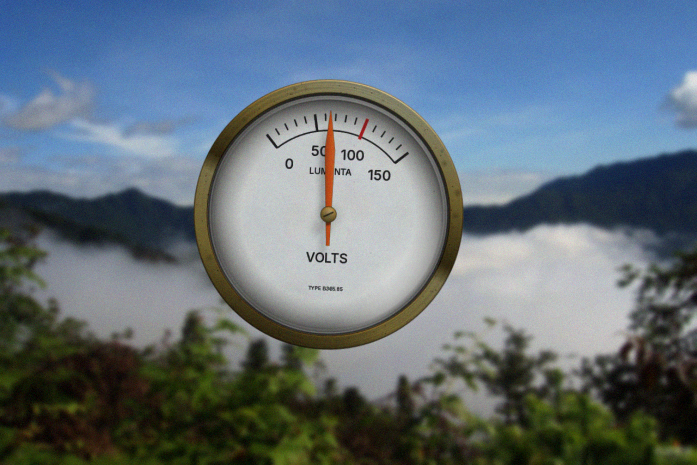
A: 65 V
